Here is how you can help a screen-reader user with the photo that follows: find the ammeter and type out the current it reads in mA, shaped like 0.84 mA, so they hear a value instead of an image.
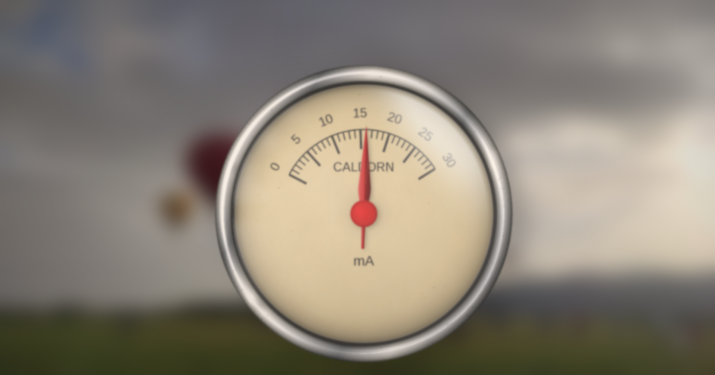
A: 16 mA
